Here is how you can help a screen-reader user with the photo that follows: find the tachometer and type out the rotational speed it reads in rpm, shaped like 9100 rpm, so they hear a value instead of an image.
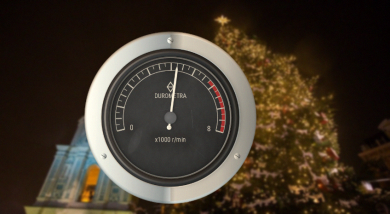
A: 4250 rpm
